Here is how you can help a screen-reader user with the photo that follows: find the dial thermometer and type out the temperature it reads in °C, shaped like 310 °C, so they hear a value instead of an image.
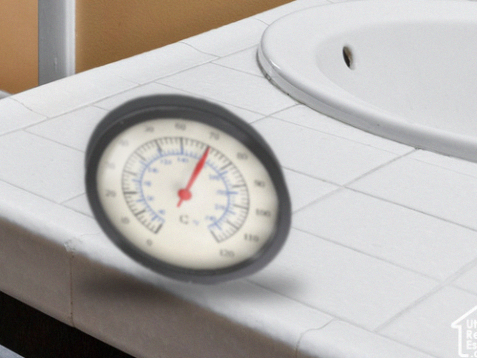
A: 70 °C
